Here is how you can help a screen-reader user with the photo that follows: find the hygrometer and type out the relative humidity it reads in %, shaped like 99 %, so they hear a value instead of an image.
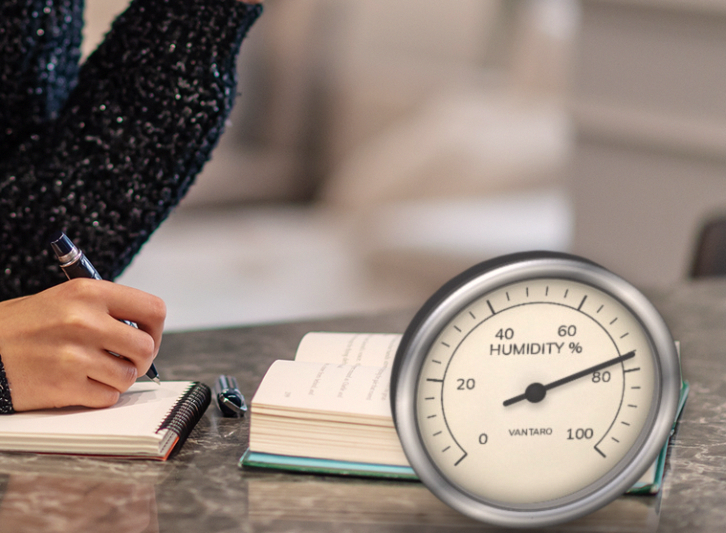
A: 76 %
